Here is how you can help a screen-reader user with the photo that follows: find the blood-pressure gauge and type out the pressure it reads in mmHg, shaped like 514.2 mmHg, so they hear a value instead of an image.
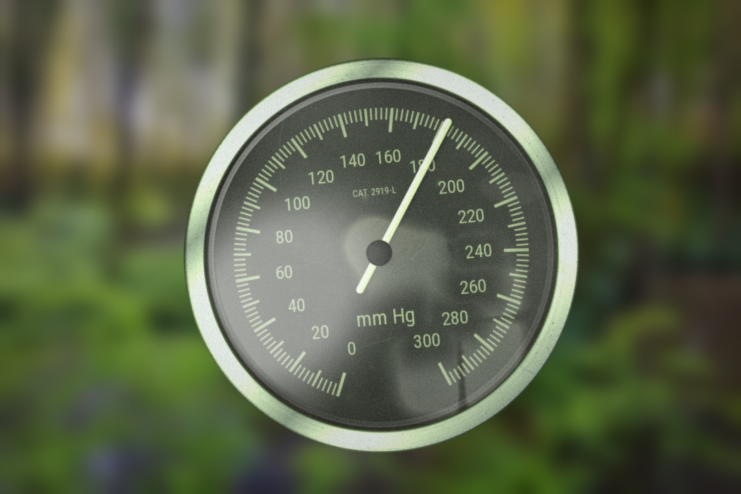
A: 182 mmHg
